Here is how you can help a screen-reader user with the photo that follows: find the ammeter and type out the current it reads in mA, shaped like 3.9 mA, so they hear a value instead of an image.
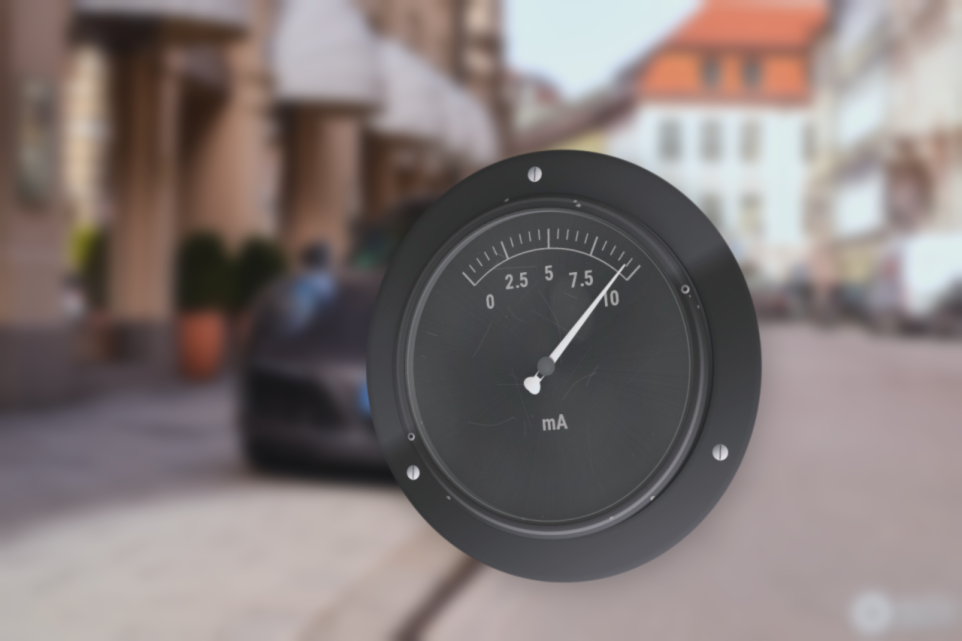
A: 9.5 mA
